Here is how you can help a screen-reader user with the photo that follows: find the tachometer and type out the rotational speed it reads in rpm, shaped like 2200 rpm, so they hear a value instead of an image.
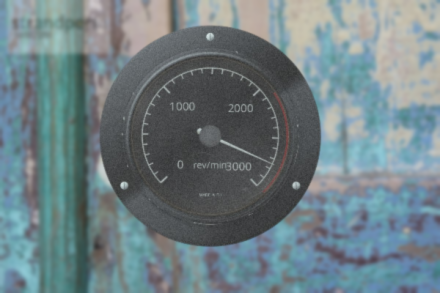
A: 2750 rpm
